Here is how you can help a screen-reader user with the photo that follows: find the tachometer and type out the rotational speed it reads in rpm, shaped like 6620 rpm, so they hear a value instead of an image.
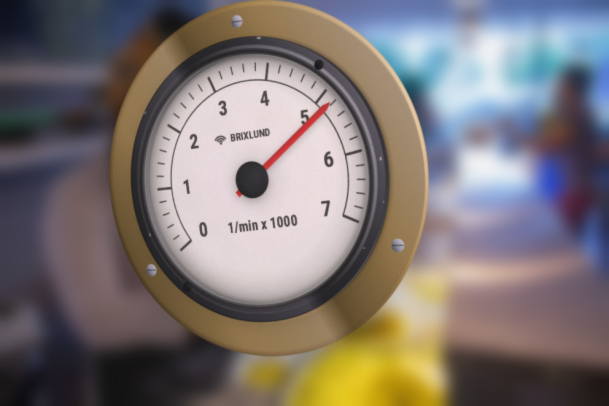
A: 5200 rpm
